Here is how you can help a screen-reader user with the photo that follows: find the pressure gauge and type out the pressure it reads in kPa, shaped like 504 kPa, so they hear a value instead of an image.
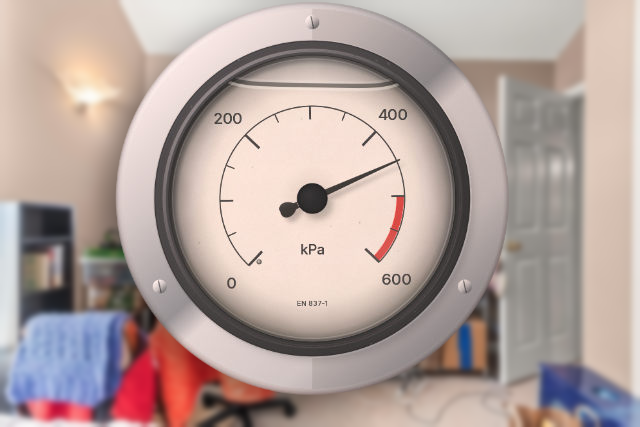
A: 450 kPa
